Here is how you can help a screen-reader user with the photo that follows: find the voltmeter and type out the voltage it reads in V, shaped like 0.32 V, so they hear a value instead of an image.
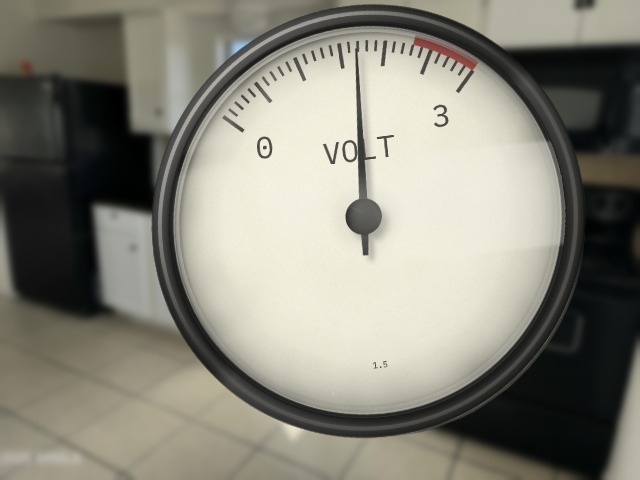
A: 1.7 V
